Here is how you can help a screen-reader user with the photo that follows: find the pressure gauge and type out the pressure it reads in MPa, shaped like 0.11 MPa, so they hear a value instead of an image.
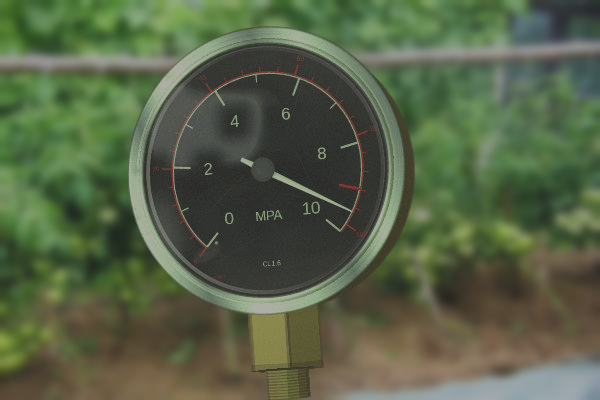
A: 9.5 MPa
